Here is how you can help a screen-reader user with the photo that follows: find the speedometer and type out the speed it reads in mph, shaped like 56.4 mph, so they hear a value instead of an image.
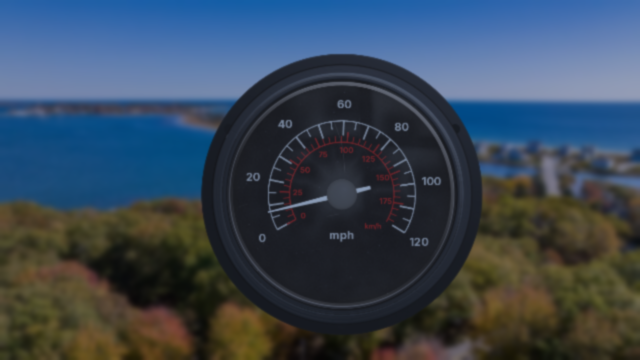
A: 7.5 mph
